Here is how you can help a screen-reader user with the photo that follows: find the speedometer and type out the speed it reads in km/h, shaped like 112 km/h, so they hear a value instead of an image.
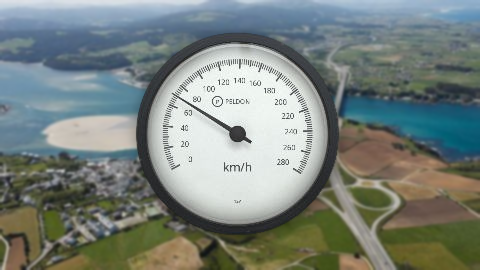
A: 70 km/h
